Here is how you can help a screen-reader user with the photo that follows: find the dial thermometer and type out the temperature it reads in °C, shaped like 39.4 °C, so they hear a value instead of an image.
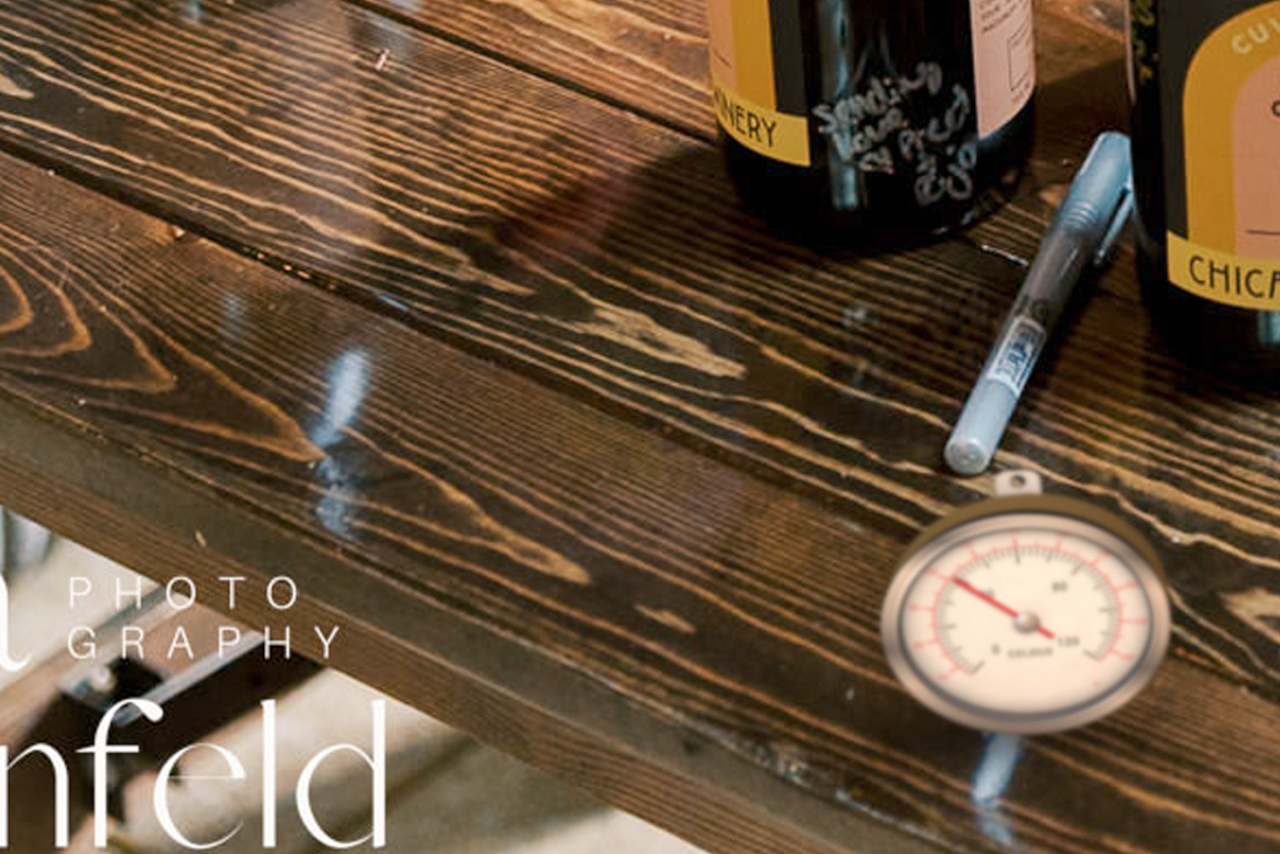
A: 40 °C
